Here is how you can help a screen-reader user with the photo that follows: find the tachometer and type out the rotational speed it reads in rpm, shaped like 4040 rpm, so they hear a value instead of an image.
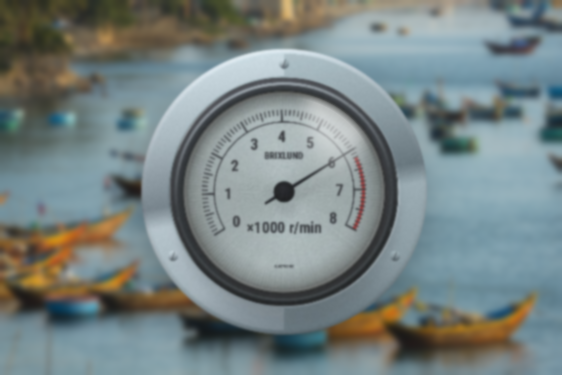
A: 6000 rpm
